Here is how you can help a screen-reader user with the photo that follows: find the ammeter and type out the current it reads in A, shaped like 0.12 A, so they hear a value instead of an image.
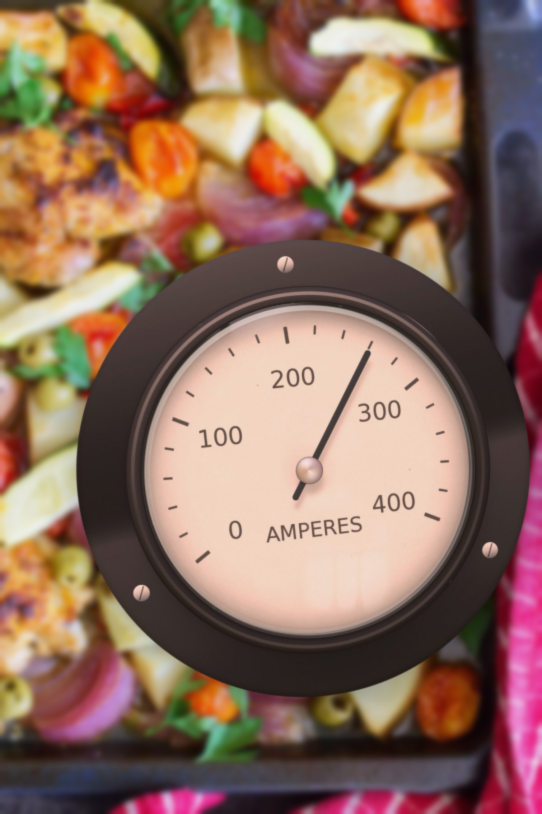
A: 260 A
